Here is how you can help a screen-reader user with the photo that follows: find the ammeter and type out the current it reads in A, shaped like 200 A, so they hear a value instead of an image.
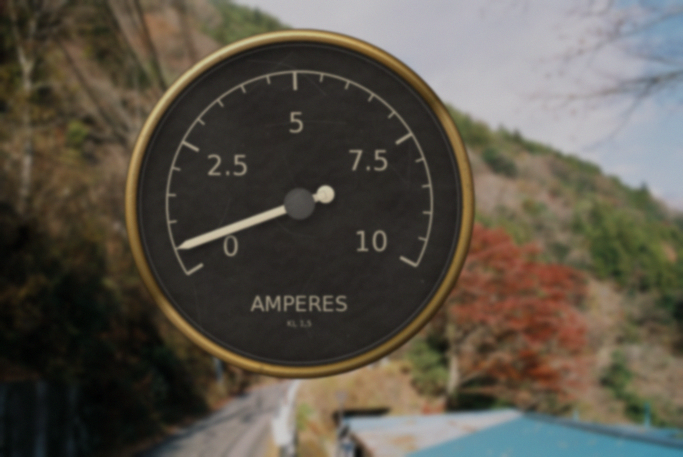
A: 0.5 A
